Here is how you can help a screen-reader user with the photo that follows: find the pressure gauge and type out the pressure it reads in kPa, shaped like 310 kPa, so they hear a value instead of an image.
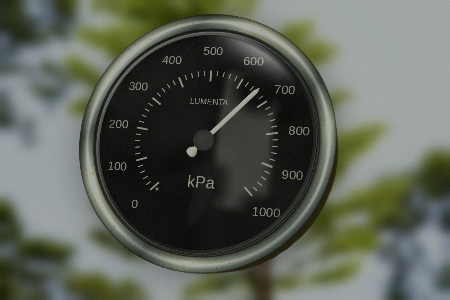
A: 660 kPa
